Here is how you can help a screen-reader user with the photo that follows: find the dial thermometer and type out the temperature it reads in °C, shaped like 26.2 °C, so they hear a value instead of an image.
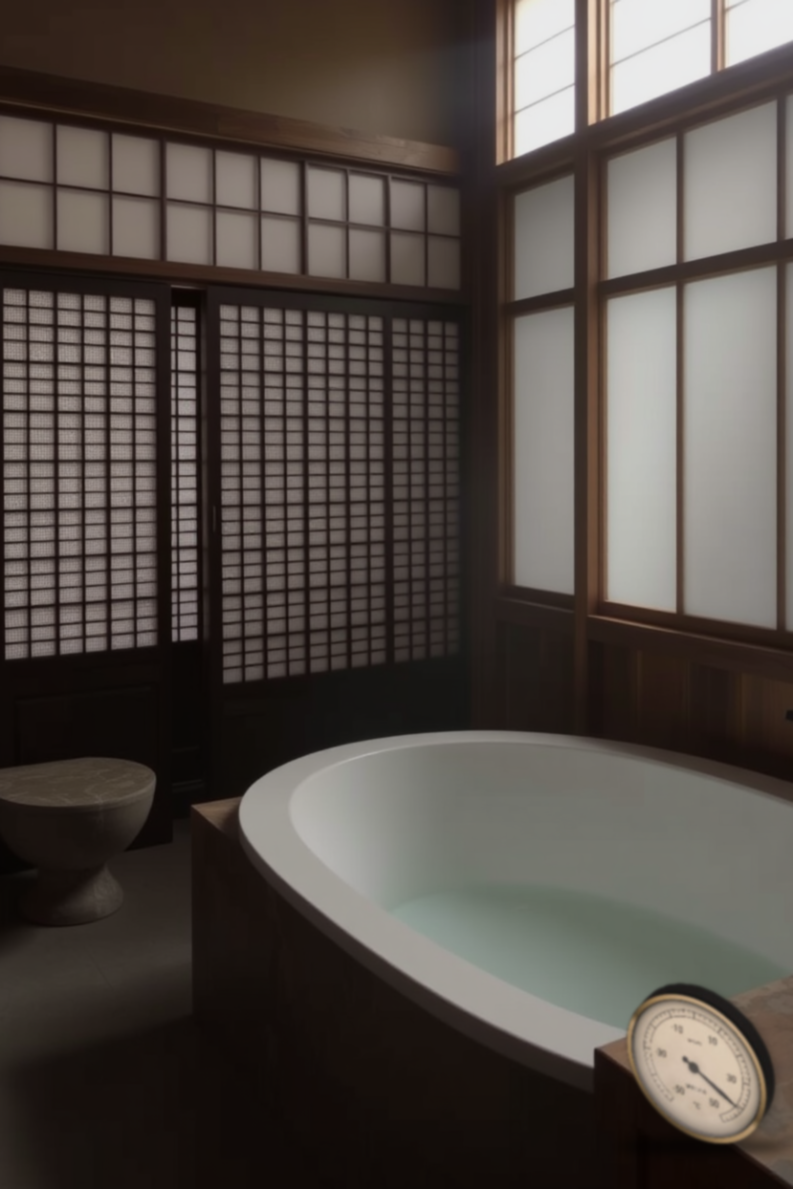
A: 40 °C
